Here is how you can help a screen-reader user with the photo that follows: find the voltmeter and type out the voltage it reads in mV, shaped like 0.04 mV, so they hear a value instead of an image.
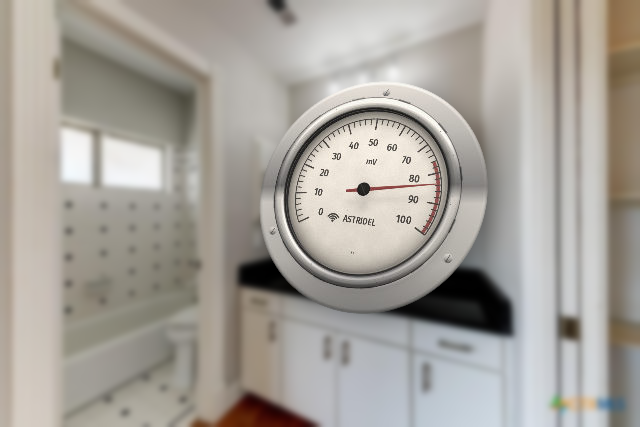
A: 84 mV
